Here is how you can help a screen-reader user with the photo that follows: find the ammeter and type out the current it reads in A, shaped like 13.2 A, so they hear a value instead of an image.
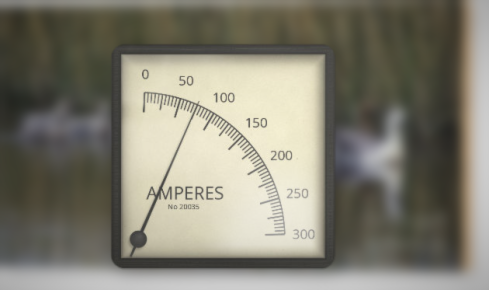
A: 75 A
